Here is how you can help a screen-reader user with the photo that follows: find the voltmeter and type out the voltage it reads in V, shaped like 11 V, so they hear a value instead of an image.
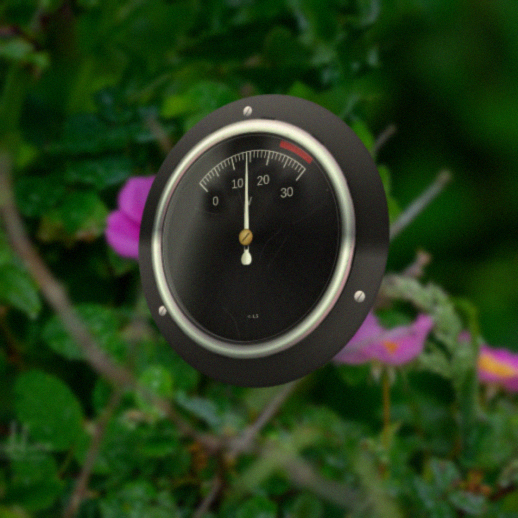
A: 15 V
